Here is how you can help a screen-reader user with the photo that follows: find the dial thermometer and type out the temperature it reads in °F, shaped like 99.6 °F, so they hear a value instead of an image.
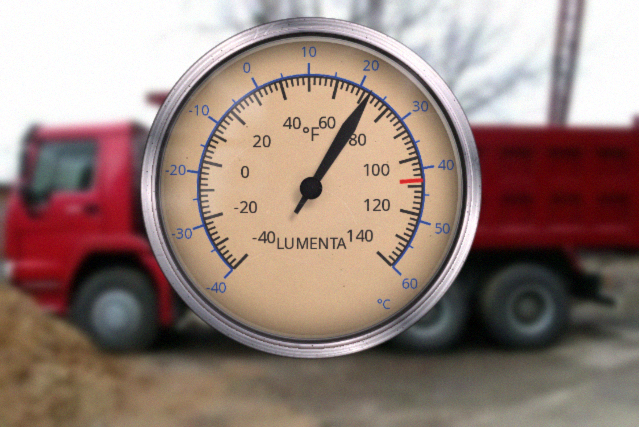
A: 72 °F
